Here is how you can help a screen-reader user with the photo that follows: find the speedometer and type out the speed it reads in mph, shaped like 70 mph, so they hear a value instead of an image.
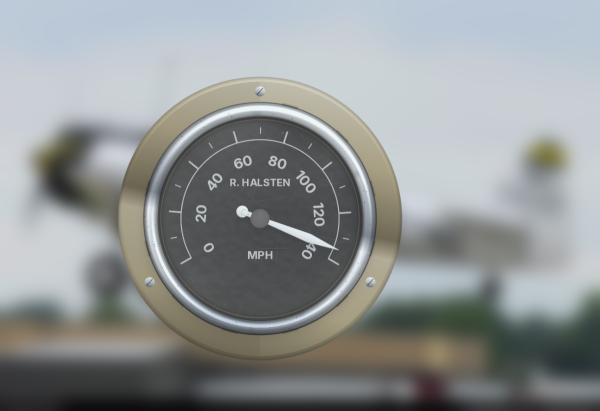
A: 135 mph
